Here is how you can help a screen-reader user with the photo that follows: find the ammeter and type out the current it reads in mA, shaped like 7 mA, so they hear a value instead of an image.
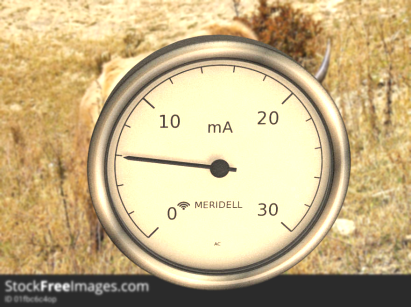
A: 6 mA
